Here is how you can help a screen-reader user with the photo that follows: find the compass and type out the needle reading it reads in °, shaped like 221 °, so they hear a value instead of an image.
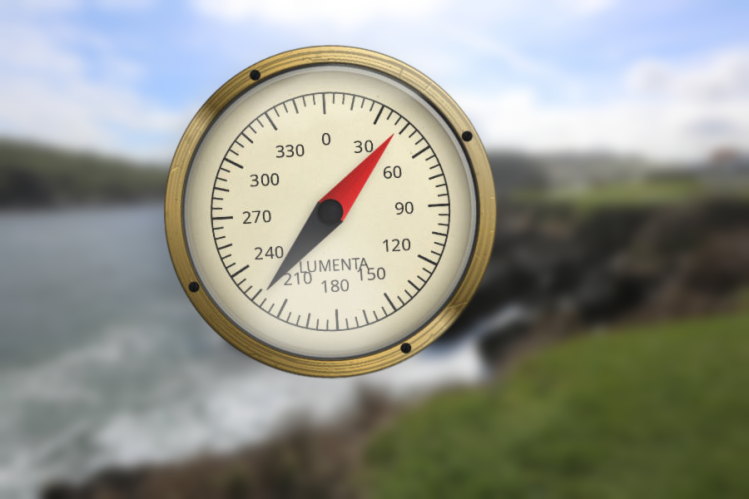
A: 42.5 °
